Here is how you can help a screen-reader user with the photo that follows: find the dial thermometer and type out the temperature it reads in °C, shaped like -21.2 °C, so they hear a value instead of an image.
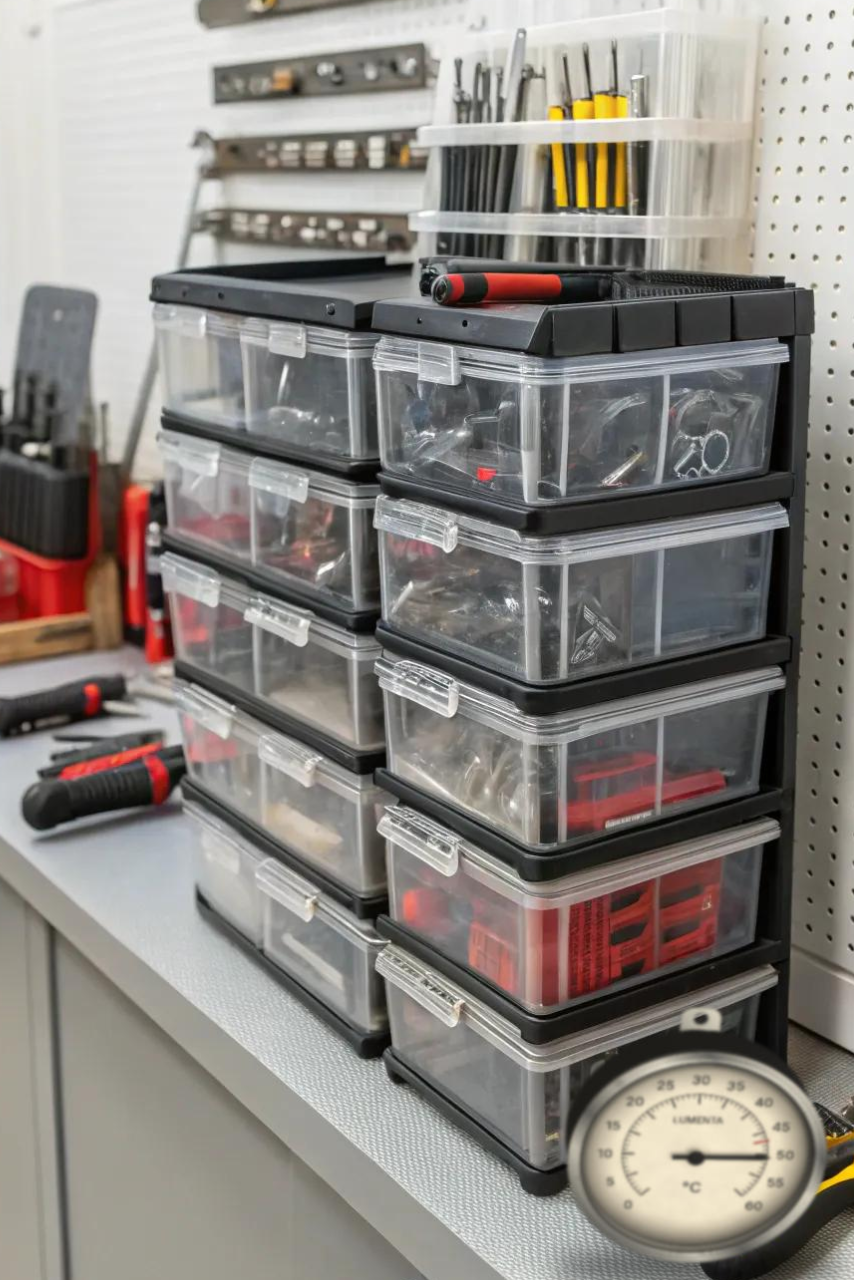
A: 50 °C
